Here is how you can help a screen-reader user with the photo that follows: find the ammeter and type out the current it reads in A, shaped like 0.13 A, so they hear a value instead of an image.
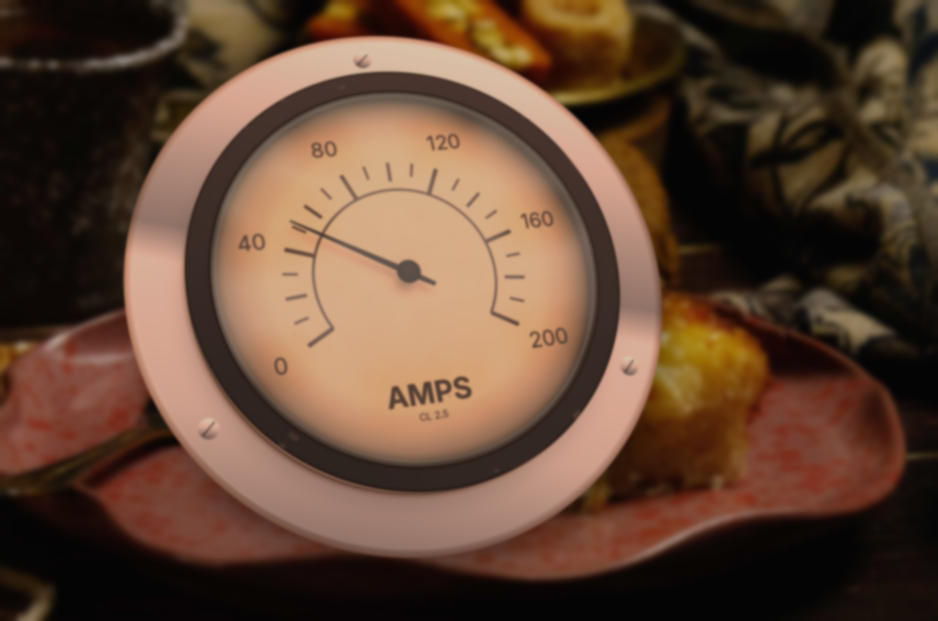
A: 50 A
